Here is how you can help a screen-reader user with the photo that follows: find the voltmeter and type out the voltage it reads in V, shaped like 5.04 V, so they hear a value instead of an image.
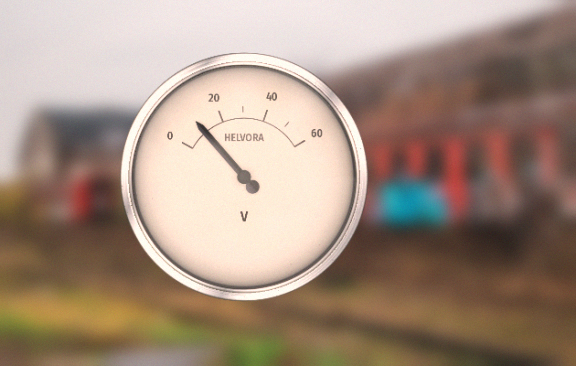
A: 10 V
